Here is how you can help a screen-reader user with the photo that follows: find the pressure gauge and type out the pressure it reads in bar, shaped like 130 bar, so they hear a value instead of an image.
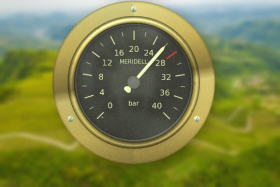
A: 26 bar
